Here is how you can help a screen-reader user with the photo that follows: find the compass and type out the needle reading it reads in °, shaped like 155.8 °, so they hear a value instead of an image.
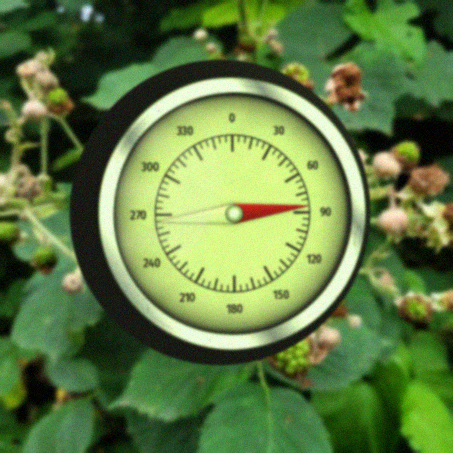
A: 85 °
